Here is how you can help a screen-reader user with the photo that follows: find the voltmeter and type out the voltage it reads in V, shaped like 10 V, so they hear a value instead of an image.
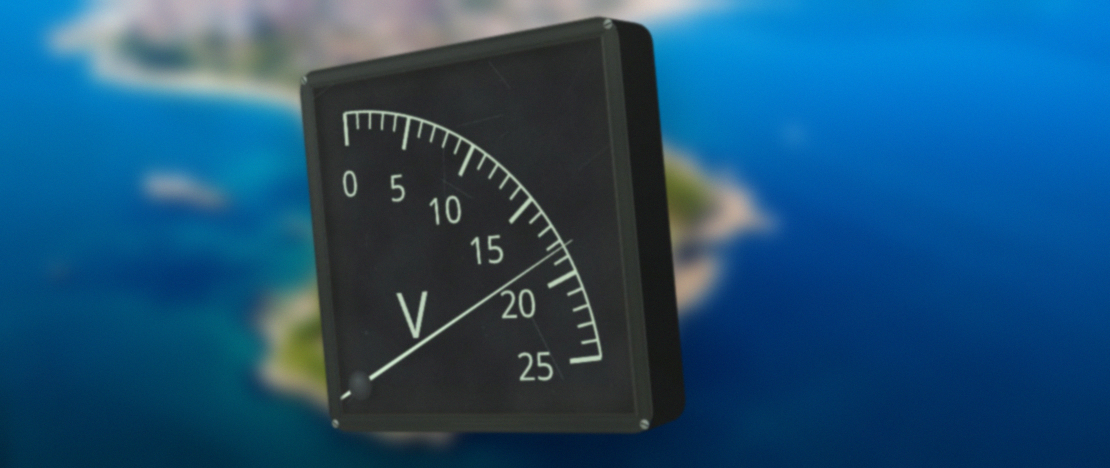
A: 18.5 V
